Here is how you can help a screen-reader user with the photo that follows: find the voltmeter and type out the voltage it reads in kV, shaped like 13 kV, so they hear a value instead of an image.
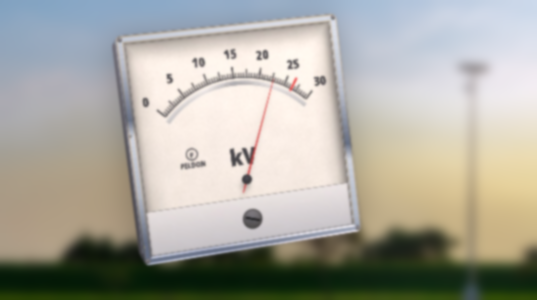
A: 22.5 kV
